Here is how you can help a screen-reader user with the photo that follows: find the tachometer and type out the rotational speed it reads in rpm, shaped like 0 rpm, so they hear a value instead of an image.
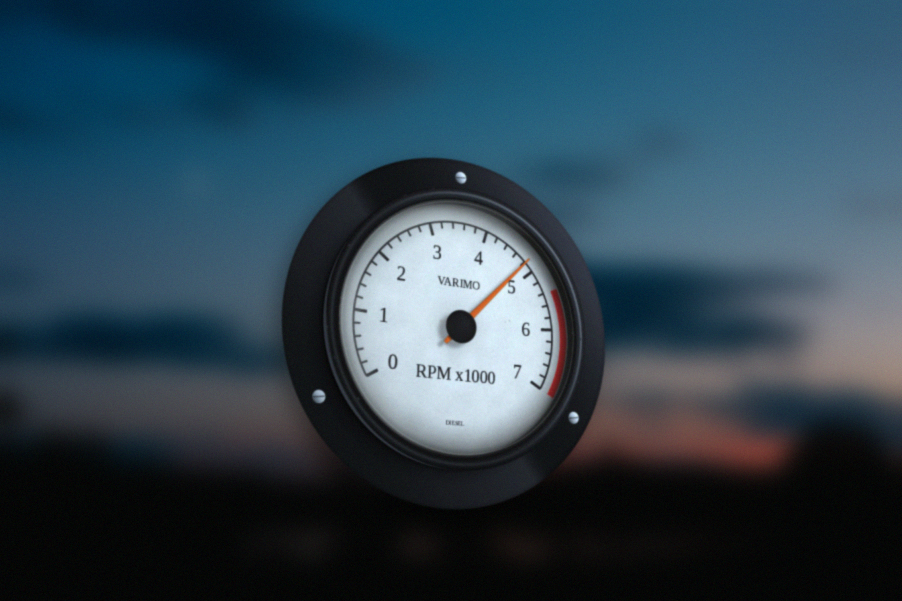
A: 4800 rpm
